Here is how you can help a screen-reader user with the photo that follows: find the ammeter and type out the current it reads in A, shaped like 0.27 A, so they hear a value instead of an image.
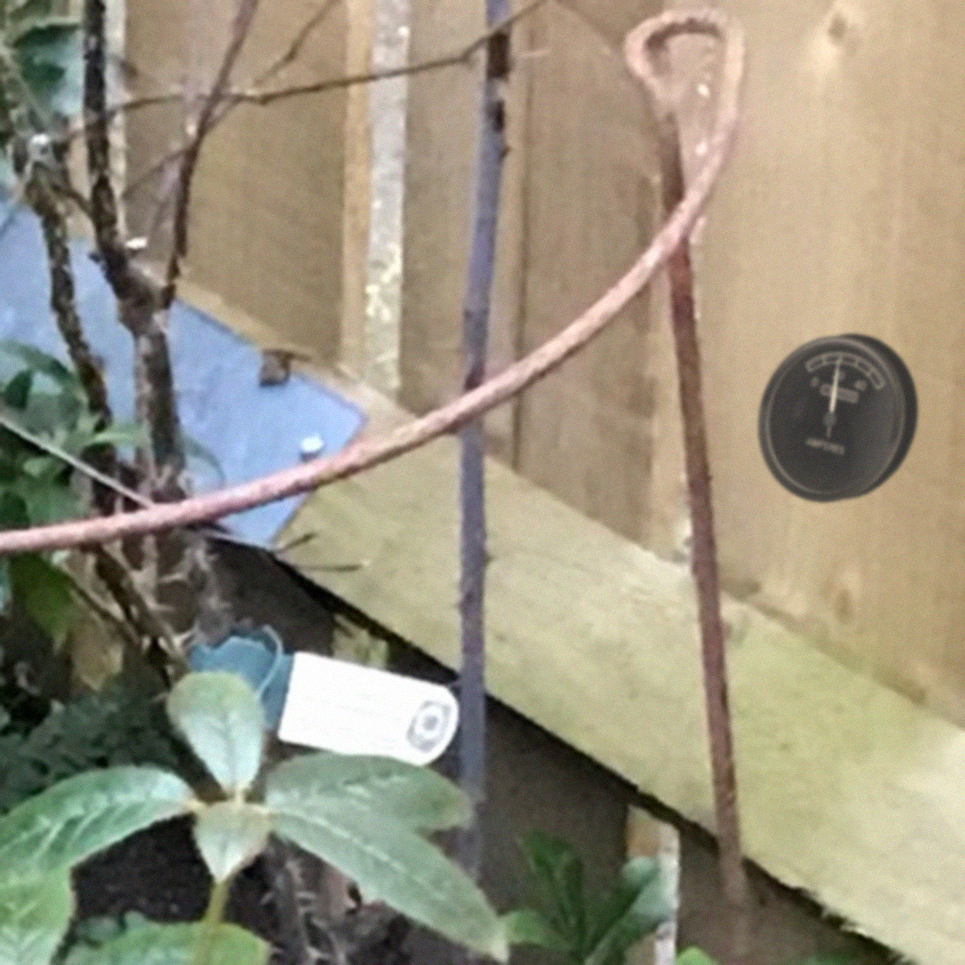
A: 20 A
